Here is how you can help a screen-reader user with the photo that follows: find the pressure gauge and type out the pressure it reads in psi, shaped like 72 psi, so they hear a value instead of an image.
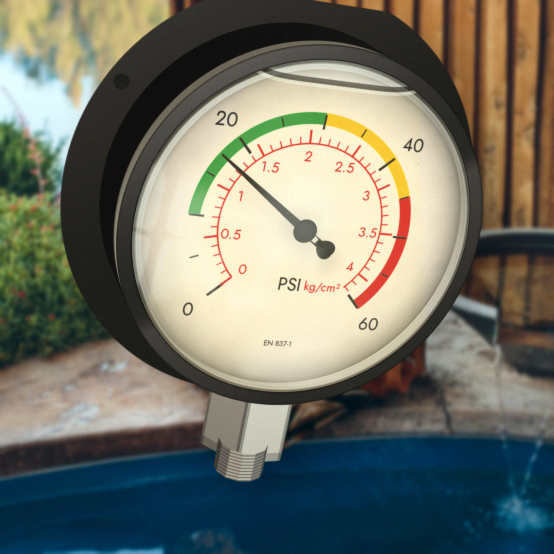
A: 17.5 psi
